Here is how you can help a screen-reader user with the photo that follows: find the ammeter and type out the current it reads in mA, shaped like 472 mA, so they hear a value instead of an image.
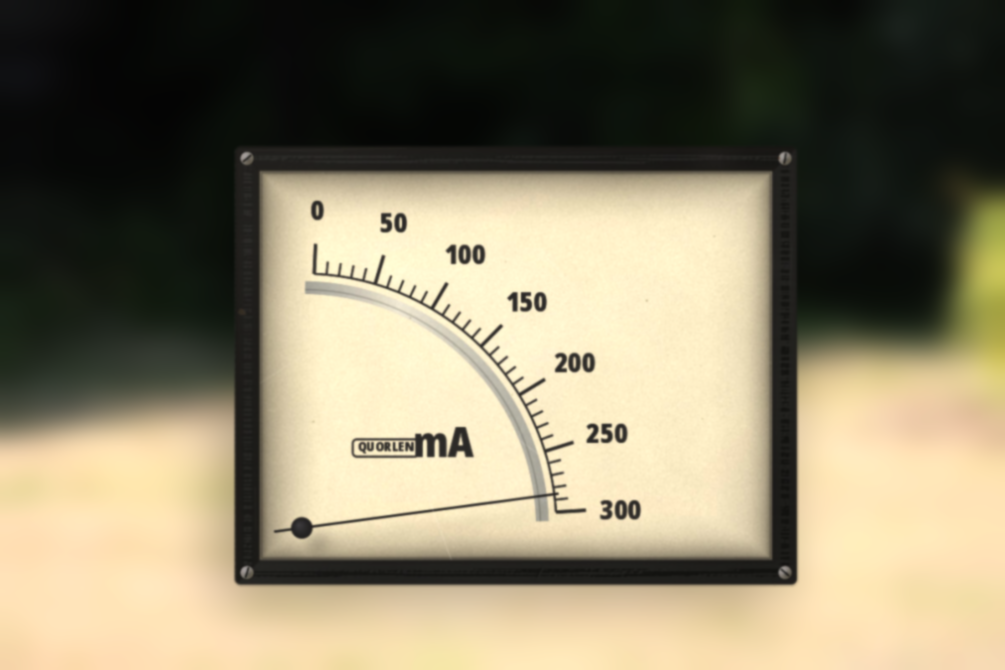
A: 285 mA
